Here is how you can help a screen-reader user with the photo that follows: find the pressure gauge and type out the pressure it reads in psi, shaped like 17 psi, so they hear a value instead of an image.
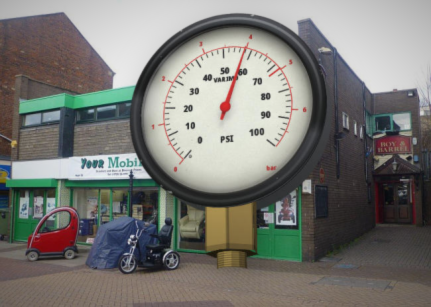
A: 58 psi
